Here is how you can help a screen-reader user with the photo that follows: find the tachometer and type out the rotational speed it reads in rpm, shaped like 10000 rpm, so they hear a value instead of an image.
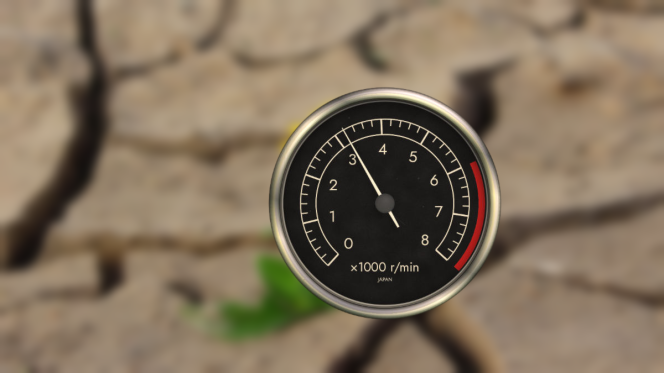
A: 3200 rpm
